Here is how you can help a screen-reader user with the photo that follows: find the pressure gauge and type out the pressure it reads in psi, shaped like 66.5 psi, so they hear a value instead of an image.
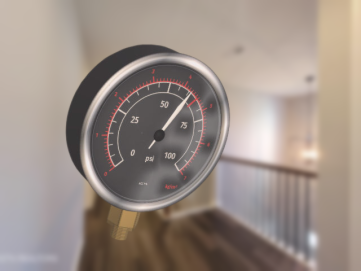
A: 60 psi
